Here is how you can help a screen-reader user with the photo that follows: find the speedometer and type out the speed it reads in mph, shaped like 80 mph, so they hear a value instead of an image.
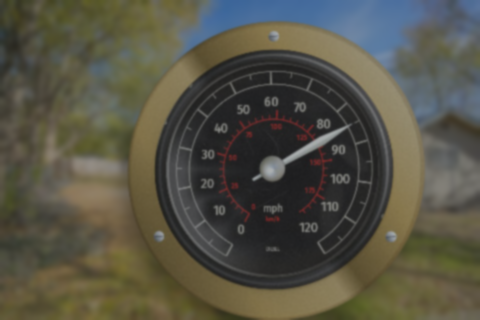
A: 85 mph
